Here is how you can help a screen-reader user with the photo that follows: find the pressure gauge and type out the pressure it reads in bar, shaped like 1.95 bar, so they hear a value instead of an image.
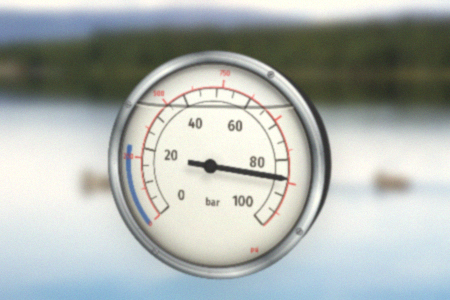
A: 85 bar
